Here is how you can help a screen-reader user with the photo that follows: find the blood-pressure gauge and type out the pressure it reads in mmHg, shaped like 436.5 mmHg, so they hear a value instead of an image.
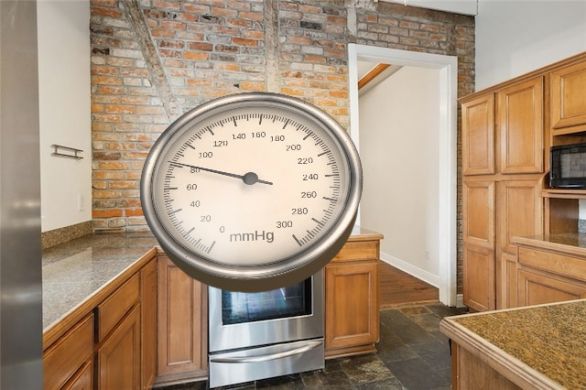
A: 80 mmHg
